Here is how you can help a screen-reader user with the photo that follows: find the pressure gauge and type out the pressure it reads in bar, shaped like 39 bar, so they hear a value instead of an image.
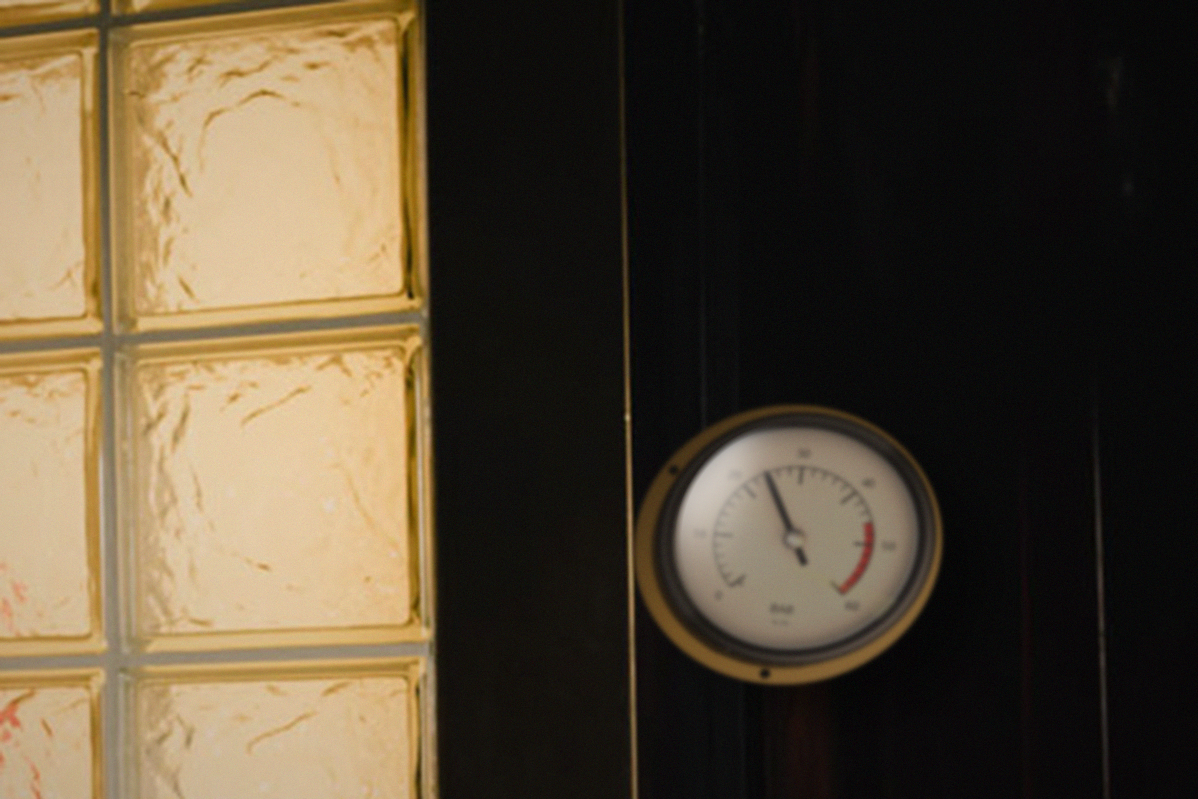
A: 24 bar
